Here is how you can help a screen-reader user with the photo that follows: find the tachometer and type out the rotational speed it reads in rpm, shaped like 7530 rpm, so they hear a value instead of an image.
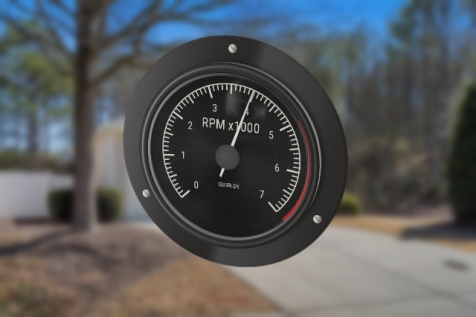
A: 4000 rpm
